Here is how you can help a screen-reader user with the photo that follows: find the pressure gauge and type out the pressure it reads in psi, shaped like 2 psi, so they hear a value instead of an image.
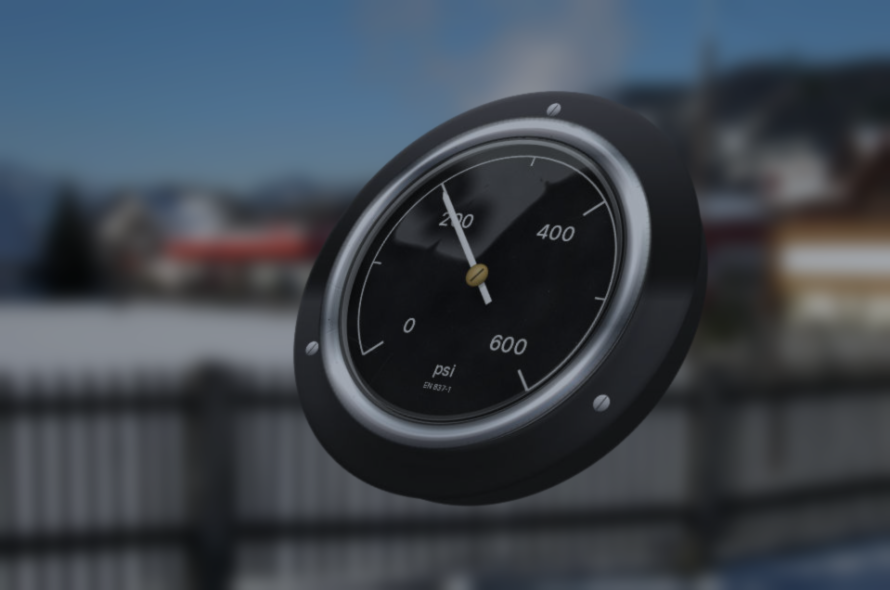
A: 200 psi
